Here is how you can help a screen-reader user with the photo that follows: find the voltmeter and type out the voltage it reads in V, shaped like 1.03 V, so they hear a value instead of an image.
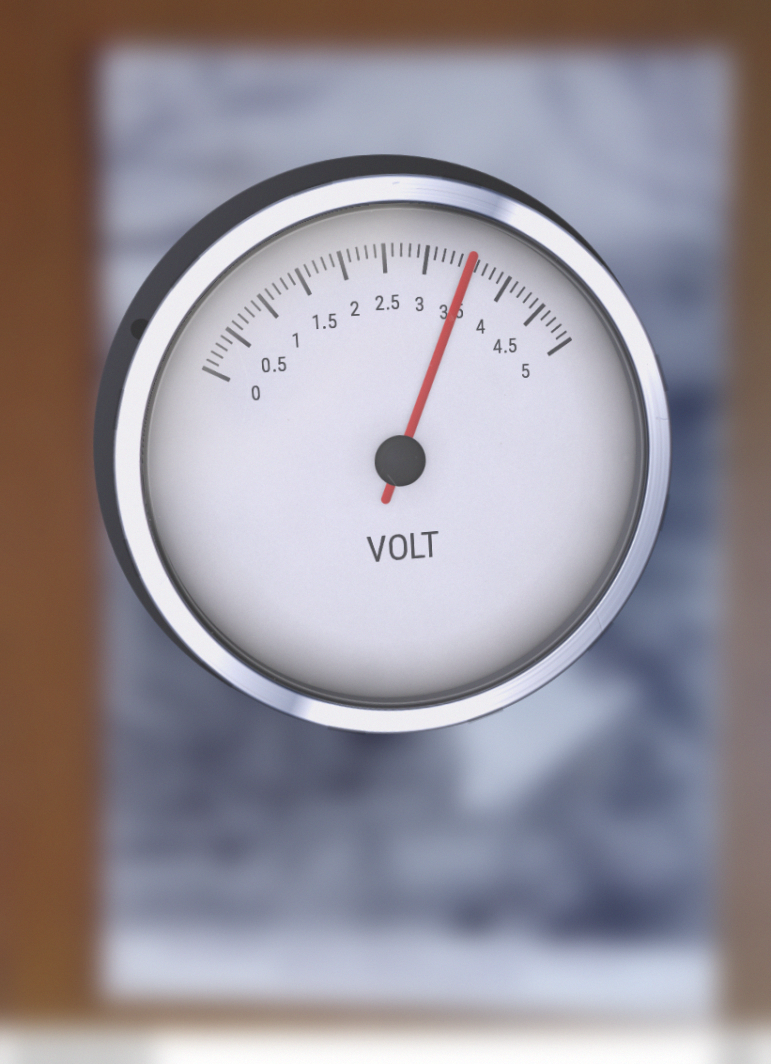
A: 3.5 V
